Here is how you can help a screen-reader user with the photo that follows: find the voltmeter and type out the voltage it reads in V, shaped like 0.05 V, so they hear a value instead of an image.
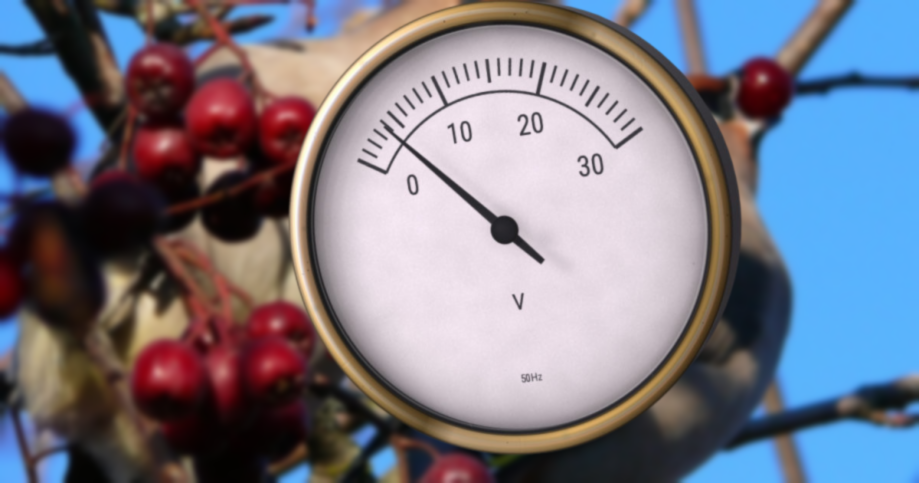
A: 4 V
